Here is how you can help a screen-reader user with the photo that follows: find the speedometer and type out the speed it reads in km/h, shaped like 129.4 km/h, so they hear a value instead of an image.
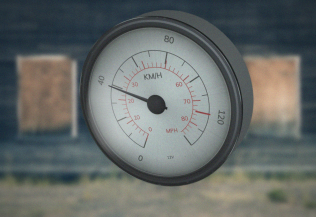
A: 40 km/h
